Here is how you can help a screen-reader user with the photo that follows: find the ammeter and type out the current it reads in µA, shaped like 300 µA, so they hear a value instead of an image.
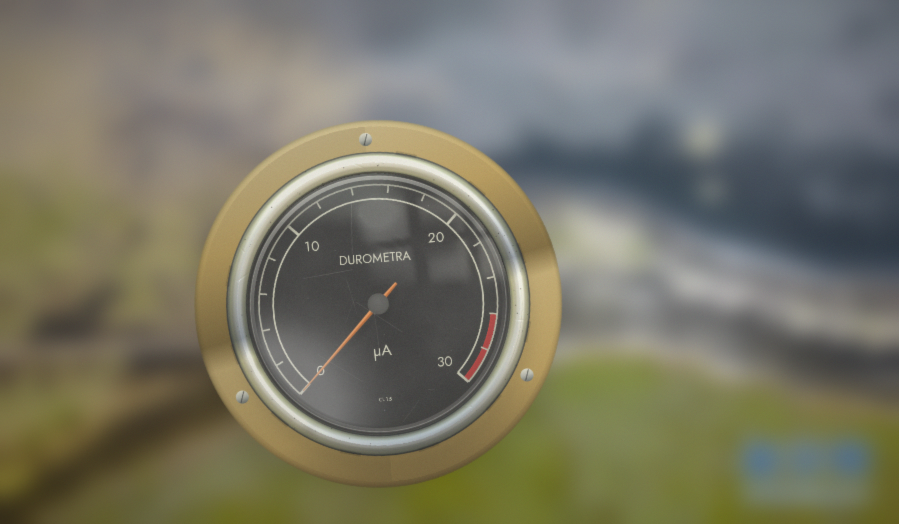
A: 0 µA
